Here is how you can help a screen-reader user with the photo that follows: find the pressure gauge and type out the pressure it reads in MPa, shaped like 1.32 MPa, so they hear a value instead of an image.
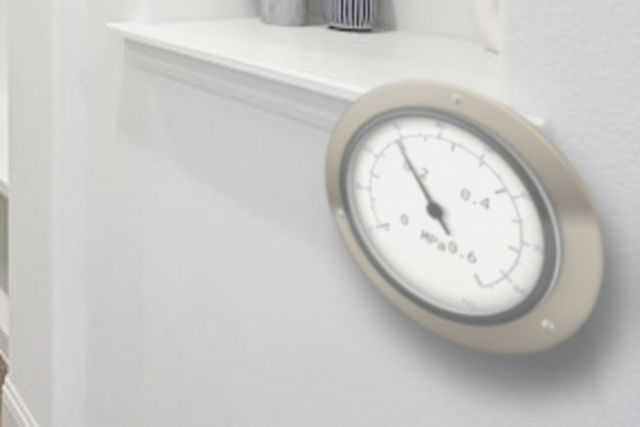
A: 0.2 MPa
